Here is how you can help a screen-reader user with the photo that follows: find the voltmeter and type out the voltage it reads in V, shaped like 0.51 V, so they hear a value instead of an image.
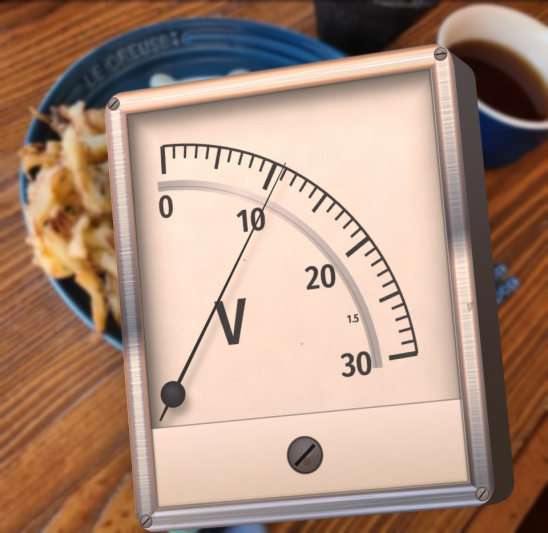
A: 11 V
